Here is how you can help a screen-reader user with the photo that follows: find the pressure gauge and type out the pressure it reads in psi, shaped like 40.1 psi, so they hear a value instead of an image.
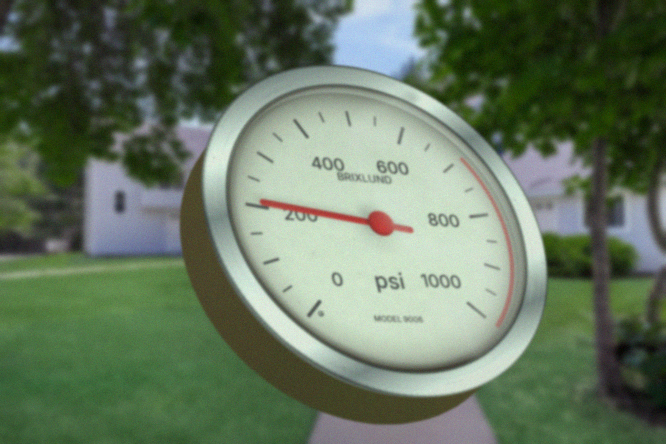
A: 200 psi
